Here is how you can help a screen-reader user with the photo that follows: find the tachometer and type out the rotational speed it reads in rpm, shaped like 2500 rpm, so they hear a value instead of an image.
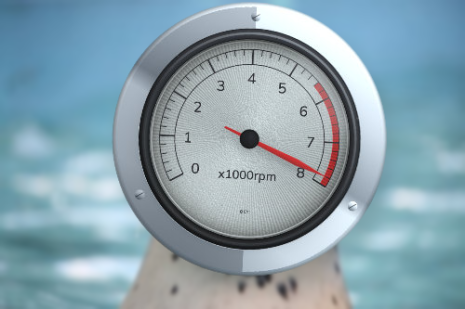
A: 7800 rpm
